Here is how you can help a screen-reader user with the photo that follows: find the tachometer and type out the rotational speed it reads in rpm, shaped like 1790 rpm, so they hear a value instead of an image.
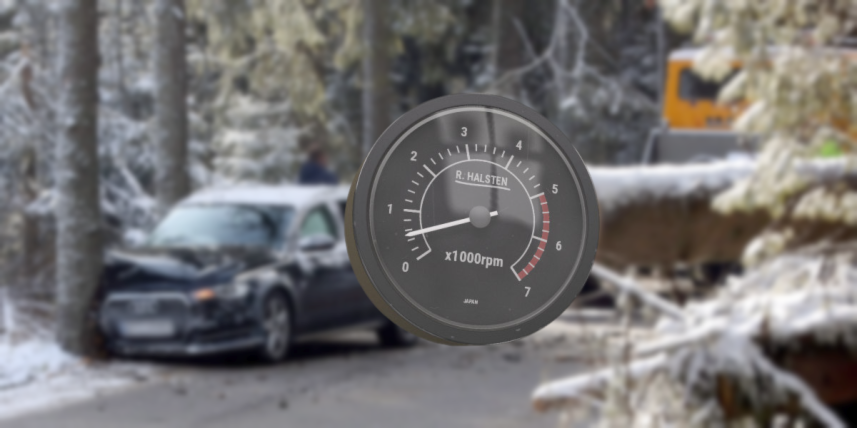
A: 500 rpm
